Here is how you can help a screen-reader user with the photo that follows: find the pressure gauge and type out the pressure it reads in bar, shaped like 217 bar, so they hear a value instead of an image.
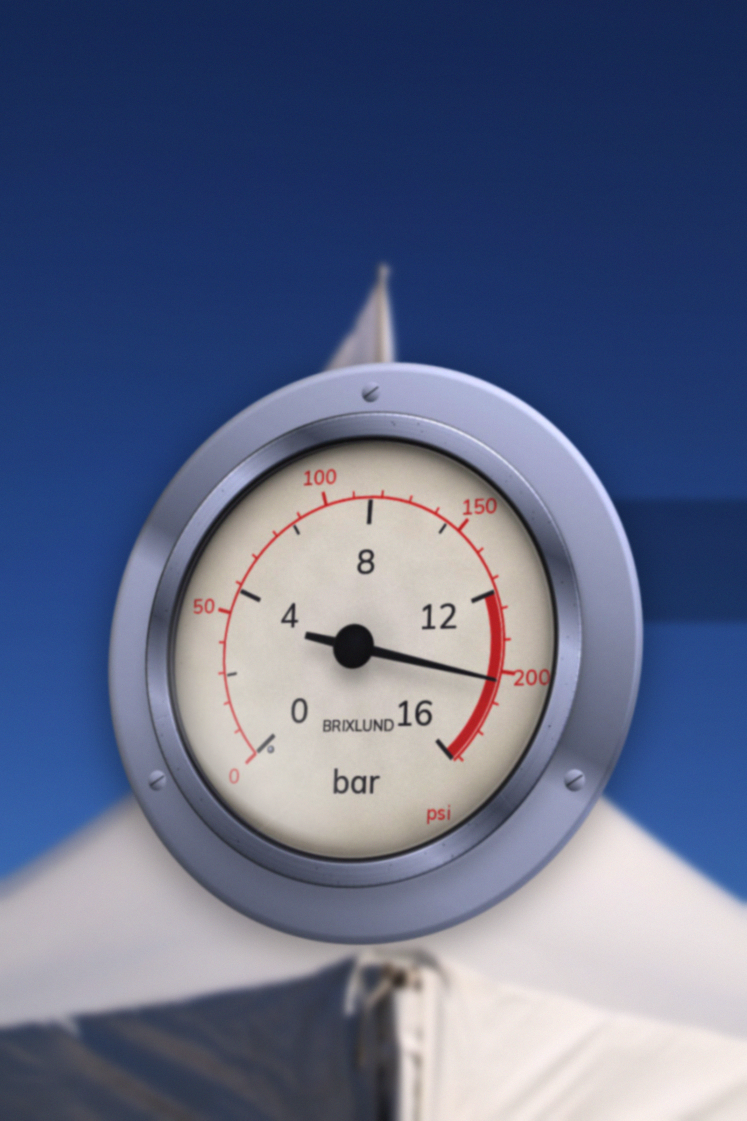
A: 14 bar
